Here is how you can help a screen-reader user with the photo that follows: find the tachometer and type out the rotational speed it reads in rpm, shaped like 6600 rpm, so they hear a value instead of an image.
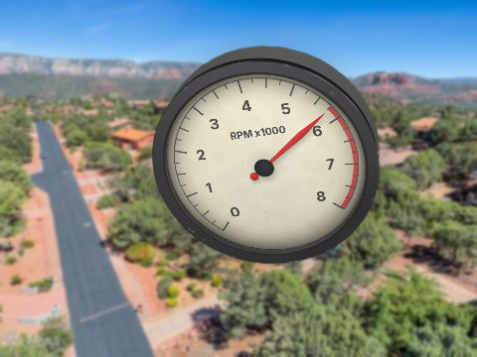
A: 5750 rpm
